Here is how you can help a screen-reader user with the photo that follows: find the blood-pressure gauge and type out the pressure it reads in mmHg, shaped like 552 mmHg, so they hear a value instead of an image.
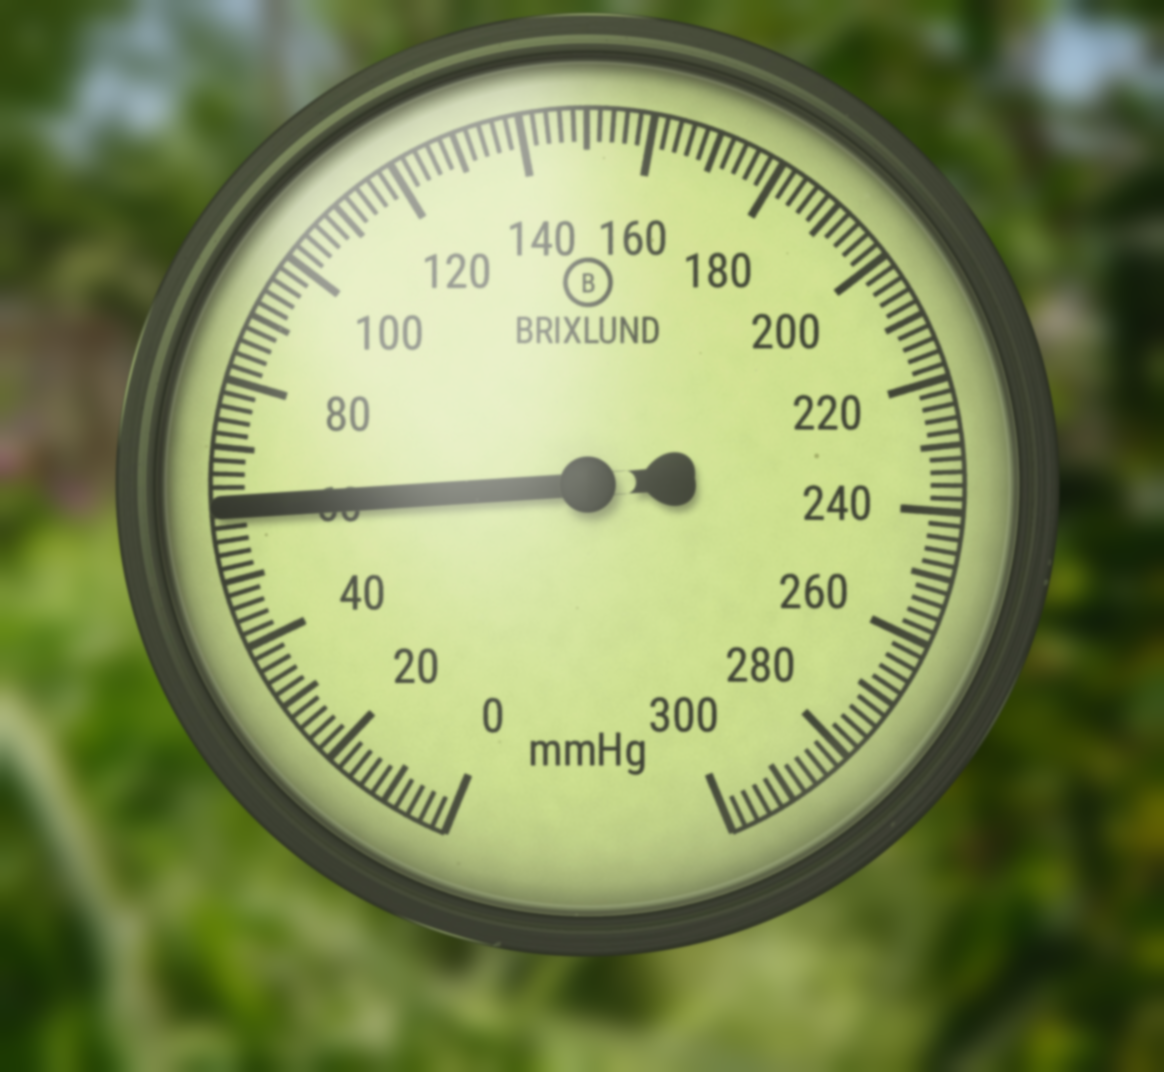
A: 61 mmHg
